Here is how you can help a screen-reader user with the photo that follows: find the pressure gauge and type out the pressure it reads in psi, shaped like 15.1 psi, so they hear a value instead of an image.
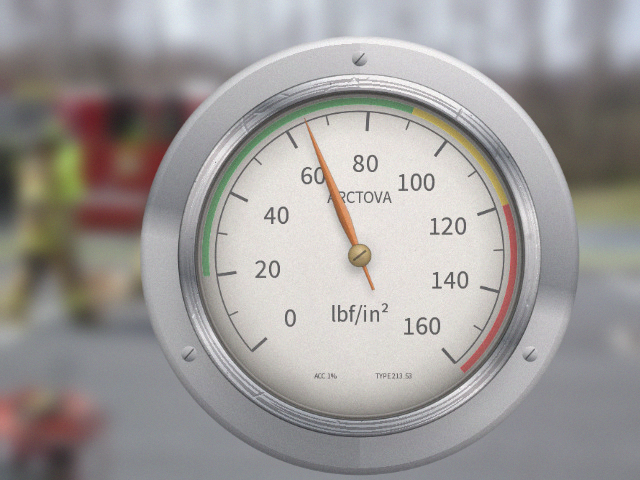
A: 65 psi
